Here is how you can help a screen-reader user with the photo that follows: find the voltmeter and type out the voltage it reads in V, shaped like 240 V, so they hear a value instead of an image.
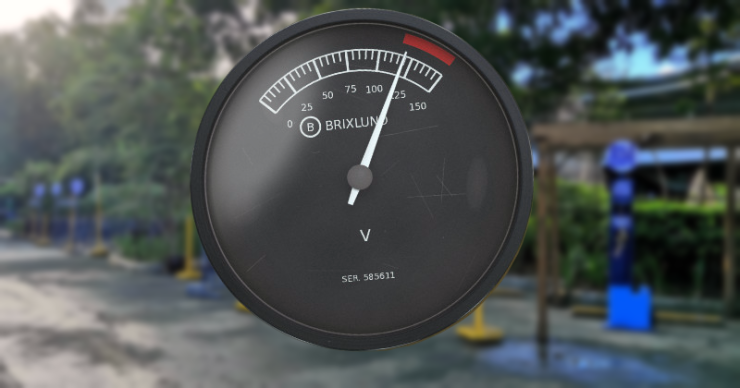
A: 120 V
